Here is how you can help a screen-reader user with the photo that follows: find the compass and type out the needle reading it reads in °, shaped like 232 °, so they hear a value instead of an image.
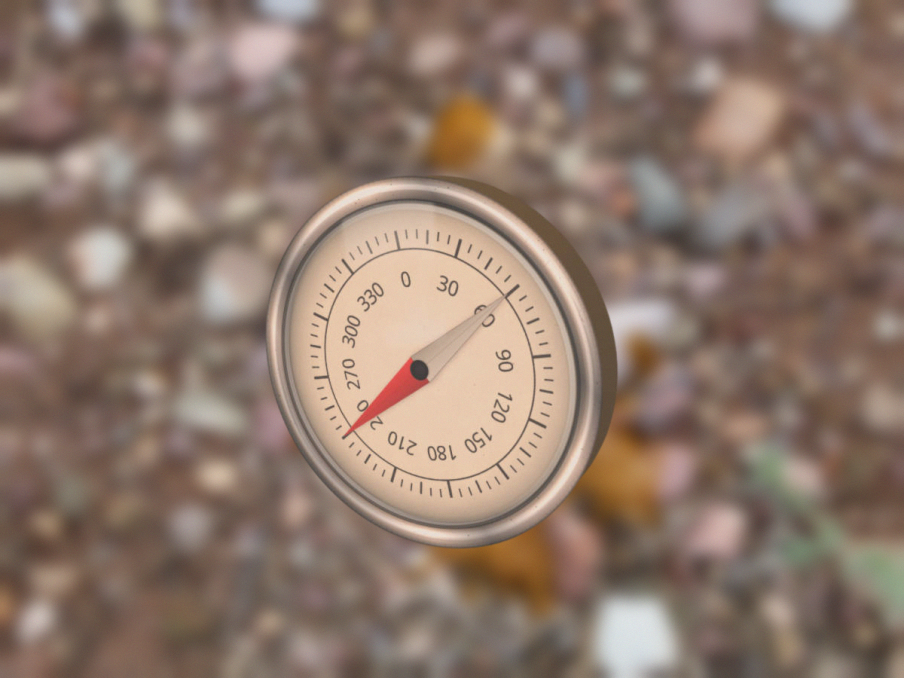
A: 240 °
